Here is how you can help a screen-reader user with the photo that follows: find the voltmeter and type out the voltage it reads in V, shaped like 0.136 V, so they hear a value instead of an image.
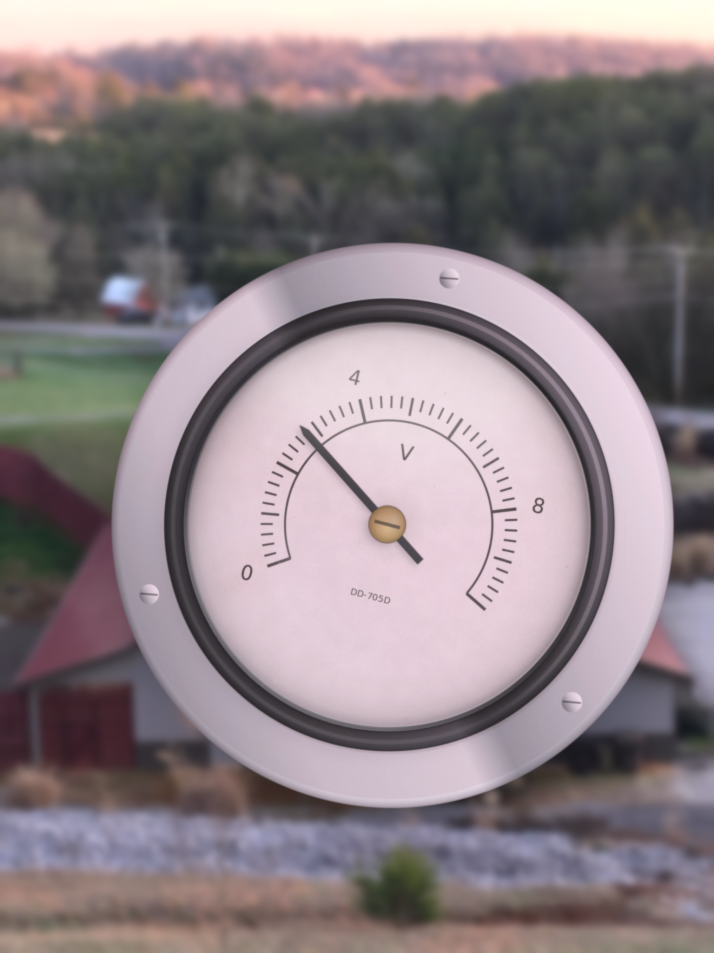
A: 2.8 V
